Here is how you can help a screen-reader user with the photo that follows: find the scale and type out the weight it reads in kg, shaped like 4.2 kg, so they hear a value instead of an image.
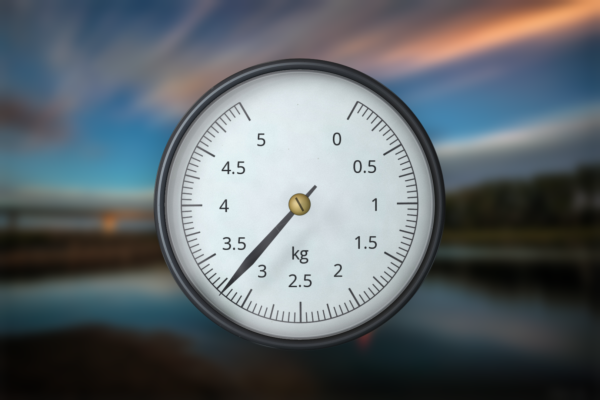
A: 3.2 kg
